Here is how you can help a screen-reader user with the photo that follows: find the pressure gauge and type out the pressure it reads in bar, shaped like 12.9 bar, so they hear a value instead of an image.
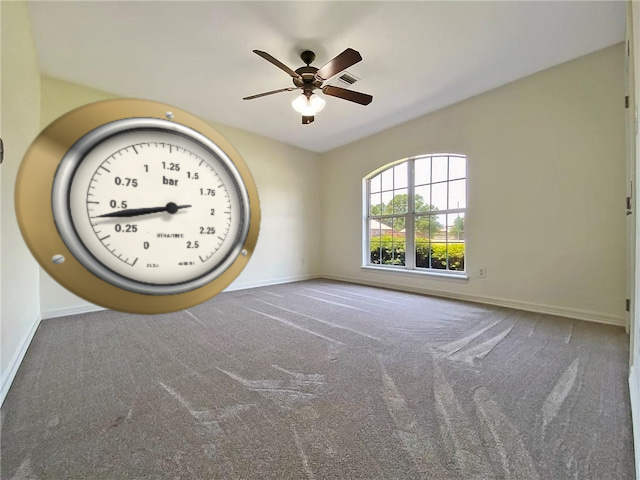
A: 0.4 bar
